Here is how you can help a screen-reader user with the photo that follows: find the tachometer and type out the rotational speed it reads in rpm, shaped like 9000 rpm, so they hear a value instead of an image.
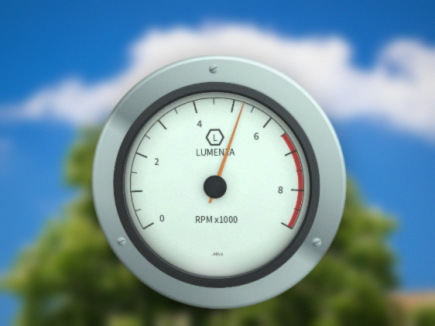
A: 5250 rpm
